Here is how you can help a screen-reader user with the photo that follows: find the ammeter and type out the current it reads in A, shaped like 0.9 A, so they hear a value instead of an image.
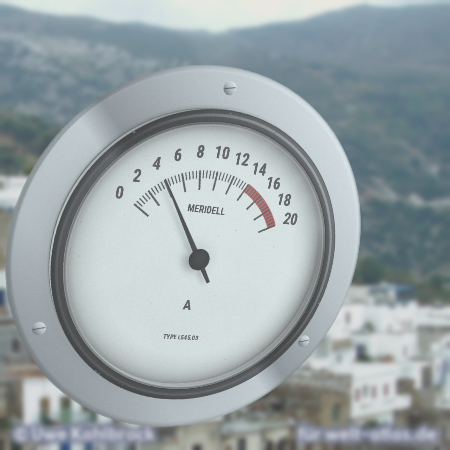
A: 4 A
